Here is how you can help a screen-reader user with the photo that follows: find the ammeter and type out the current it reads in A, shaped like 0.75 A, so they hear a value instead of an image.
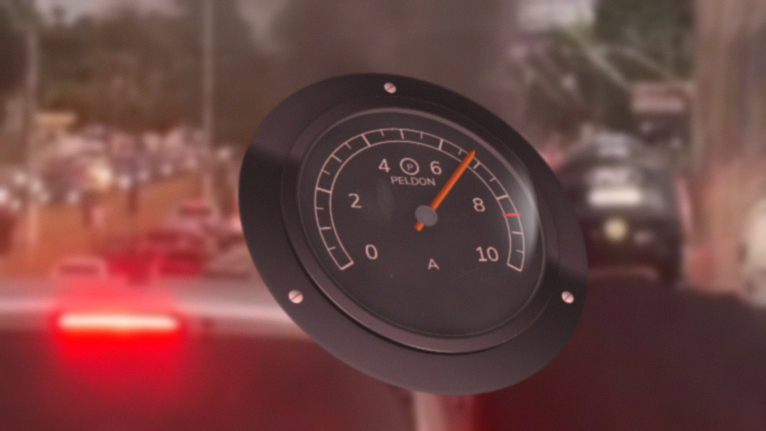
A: 6.75 A
